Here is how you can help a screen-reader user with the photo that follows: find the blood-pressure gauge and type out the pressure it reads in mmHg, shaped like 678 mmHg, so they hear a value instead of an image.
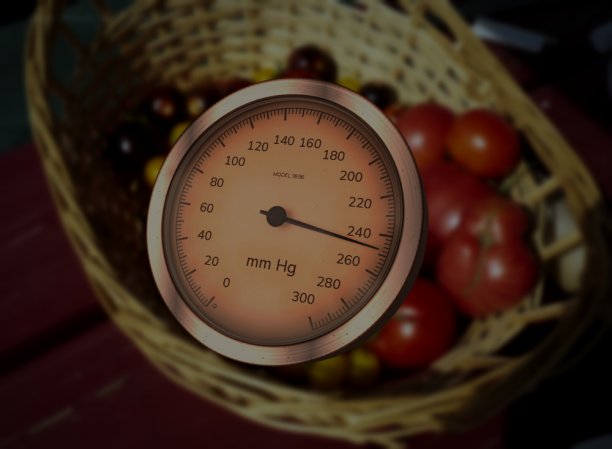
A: 248 mmHg
